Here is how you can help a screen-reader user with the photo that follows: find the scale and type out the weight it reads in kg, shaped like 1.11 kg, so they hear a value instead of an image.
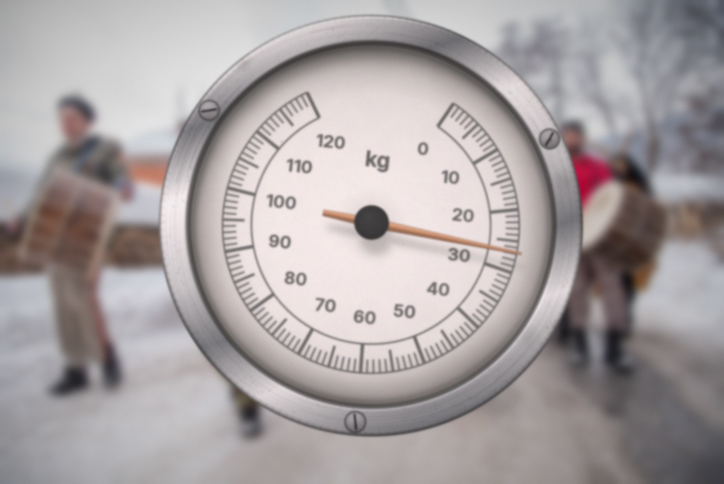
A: 27 kg
